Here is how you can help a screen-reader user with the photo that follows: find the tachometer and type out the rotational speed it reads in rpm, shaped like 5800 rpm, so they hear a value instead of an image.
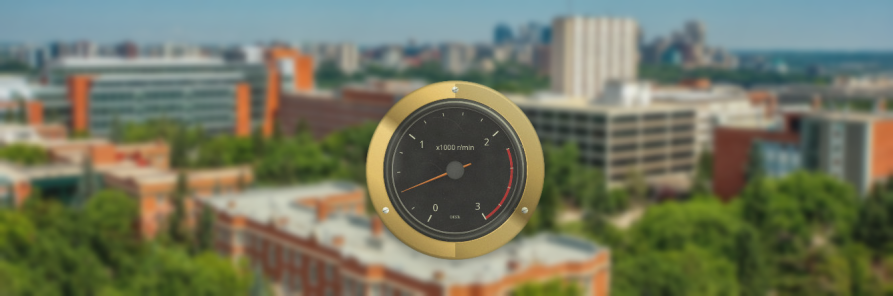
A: 400 rpm
